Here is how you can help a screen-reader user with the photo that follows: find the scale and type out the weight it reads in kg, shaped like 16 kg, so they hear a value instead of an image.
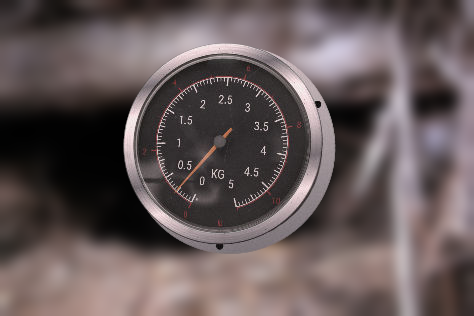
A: 0.25 kg
